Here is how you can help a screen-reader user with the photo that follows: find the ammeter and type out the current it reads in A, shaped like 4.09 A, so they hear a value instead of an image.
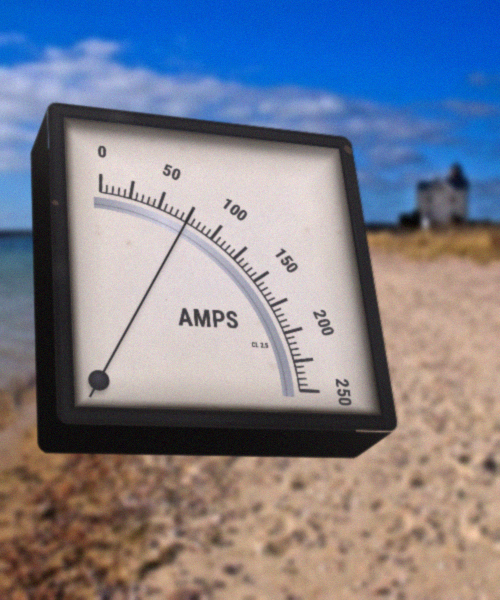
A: 75 A
